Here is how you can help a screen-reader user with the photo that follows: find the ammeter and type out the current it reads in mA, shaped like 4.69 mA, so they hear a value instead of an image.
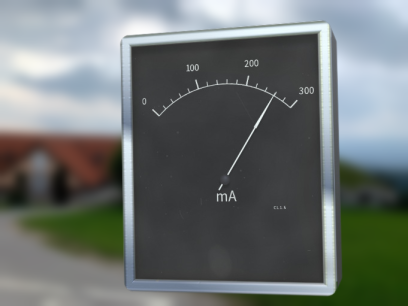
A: 260 mA
